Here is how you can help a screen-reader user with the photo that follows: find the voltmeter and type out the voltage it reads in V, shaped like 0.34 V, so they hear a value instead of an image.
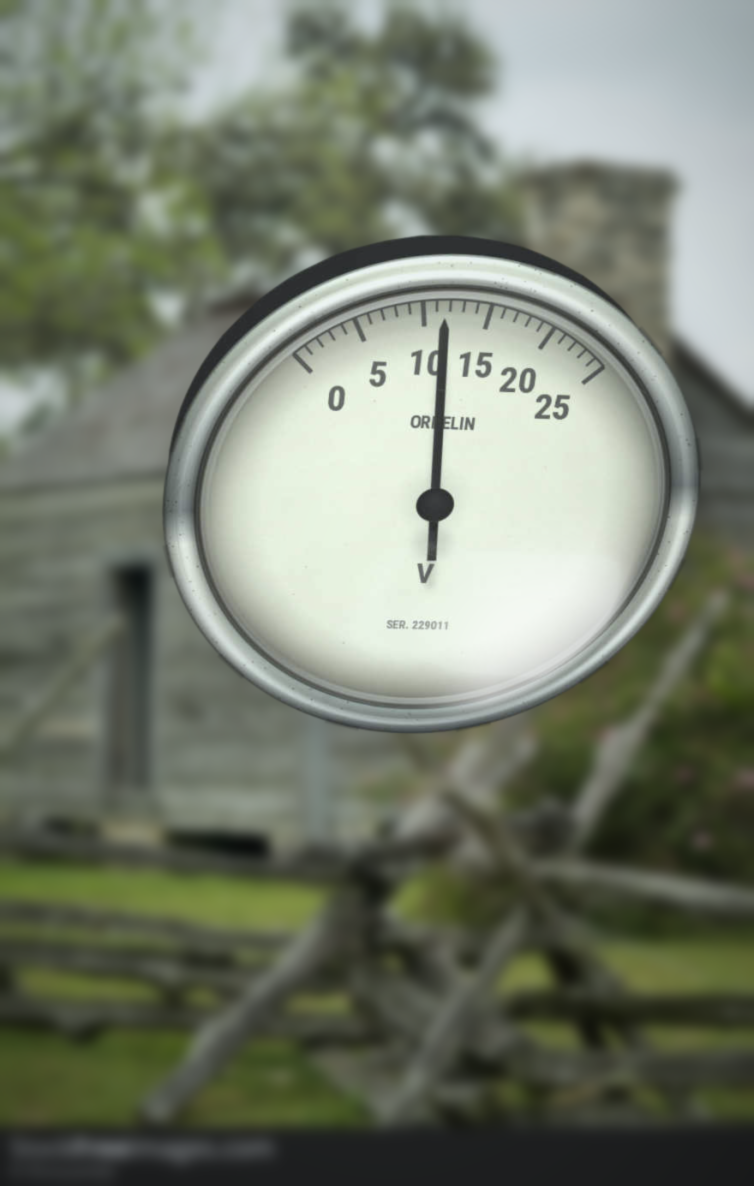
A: 11.5 V
